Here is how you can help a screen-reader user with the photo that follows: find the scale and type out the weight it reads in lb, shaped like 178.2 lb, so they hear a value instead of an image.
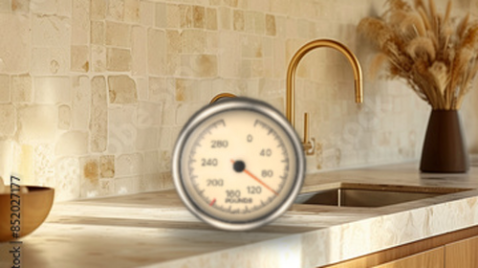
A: 100 lb
